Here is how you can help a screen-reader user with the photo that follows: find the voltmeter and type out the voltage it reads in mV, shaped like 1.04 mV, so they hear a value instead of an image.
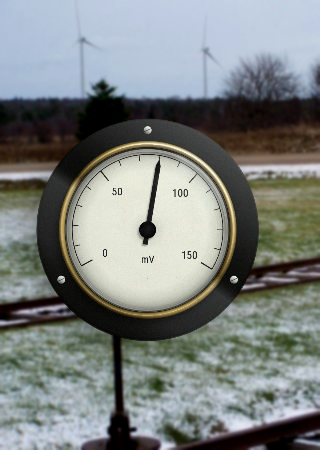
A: 80 mV
